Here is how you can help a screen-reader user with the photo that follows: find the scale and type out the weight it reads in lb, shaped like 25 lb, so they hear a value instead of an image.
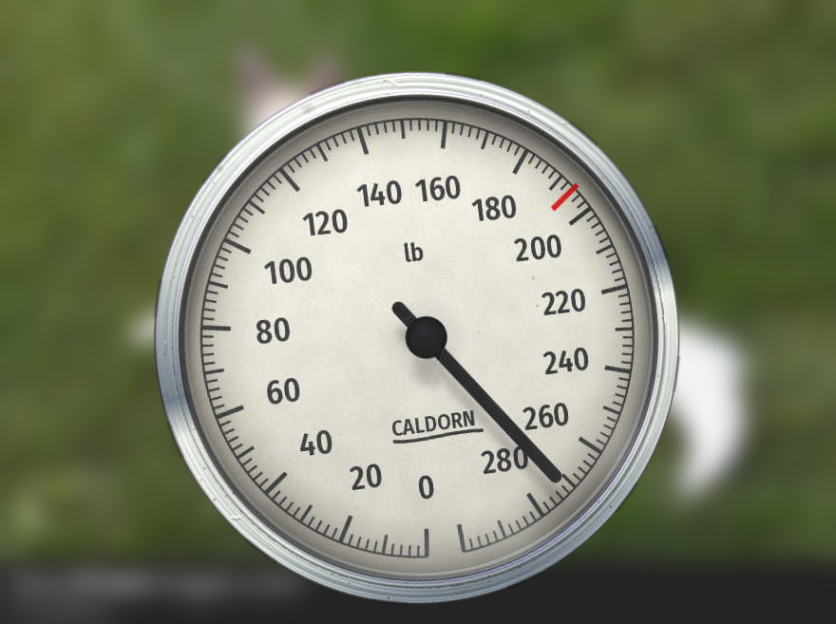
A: 272 lb
